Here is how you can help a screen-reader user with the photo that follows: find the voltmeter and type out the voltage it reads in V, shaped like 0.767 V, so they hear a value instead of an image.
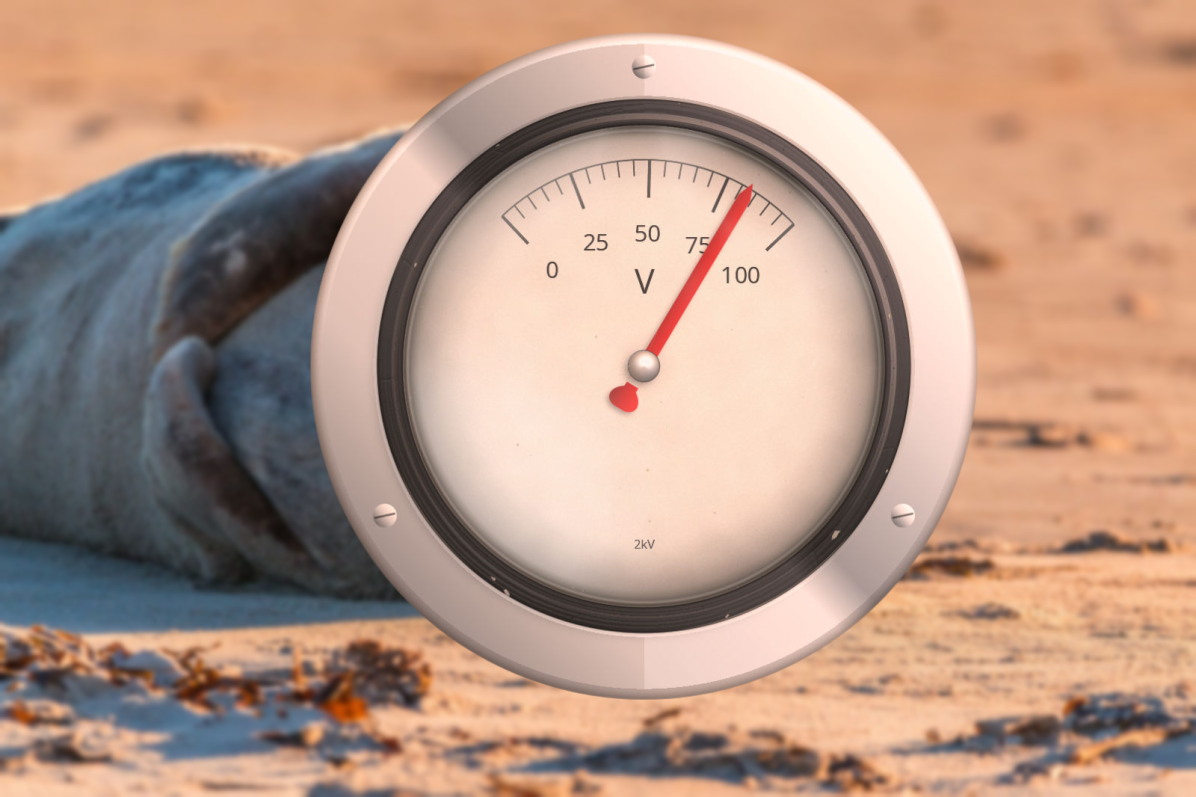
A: 82.5 V
